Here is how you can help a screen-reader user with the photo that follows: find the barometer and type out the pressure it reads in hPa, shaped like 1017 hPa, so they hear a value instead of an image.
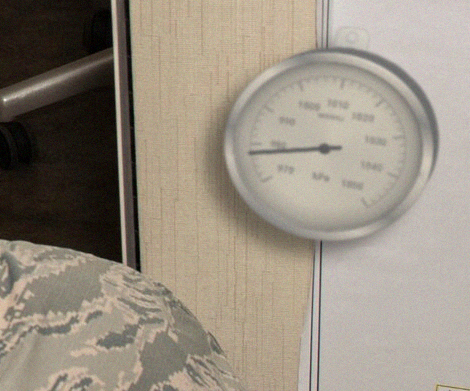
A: 978 hPa
